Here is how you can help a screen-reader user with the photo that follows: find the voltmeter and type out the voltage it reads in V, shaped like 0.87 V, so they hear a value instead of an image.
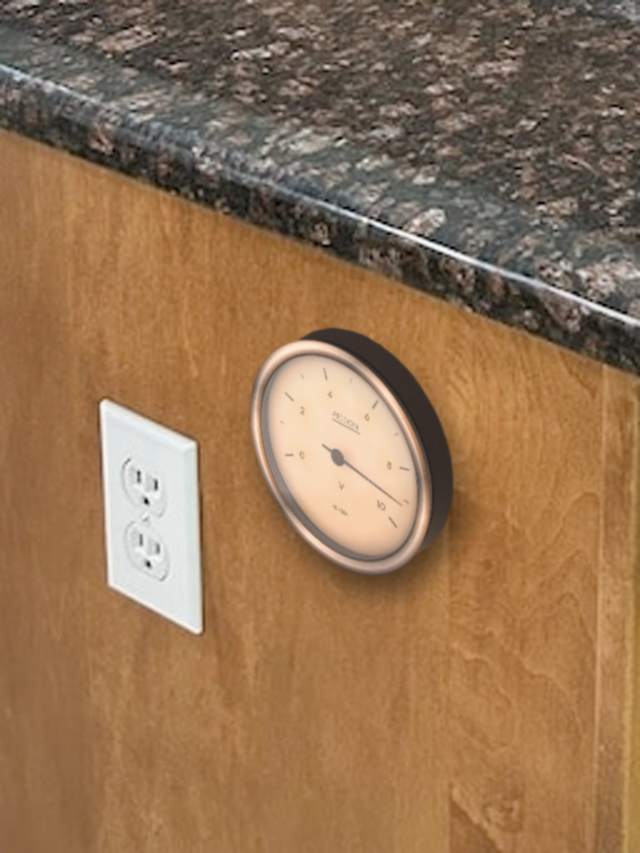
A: 9 V
